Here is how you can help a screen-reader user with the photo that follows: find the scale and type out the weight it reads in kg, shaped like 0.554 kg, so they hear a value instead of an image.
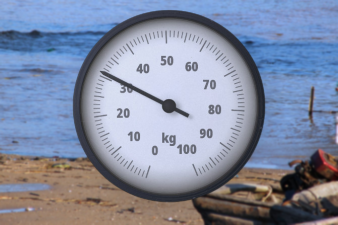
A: 31 kg
